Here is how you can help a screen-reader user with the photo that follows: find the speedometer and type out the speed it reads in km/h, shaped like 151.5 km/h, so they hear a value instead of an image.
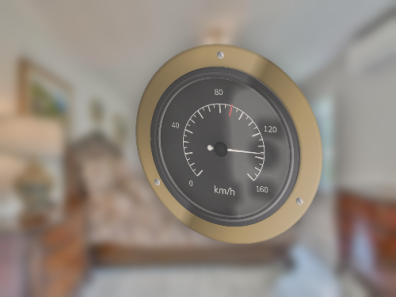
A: 135 km/h
